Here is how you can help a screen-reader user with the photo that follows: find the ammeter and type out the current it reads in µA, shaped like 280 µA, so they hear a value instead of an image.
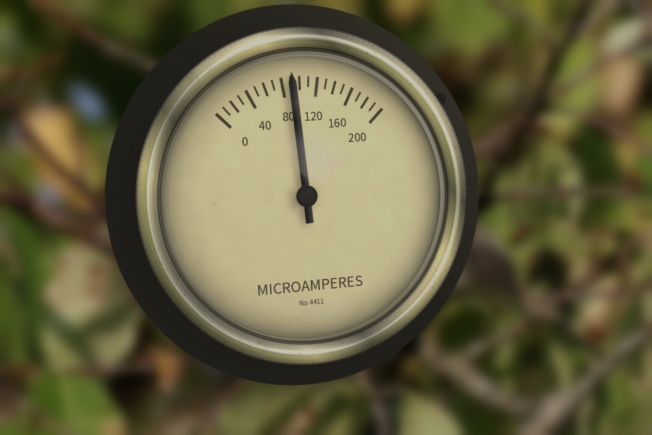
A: 90 µA
